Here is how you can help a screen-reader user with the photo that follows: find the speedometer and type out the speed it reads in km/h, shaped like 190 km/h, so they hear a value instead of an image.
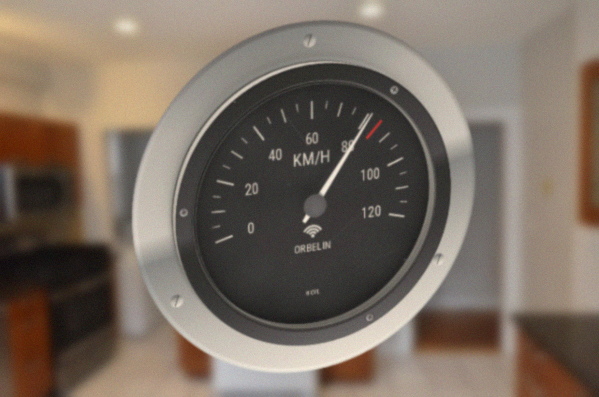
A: 80 km/h
